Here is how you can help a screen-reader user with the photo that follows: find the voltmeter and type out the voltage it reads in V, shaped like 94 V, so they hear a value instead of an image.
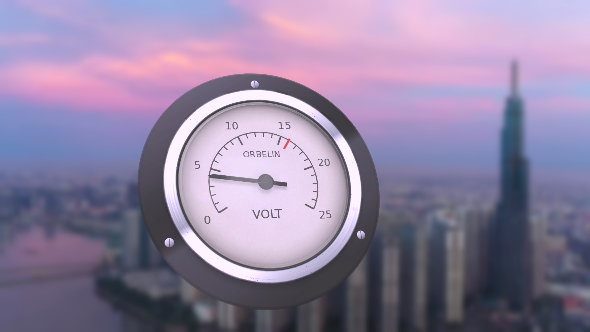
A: 4 V
